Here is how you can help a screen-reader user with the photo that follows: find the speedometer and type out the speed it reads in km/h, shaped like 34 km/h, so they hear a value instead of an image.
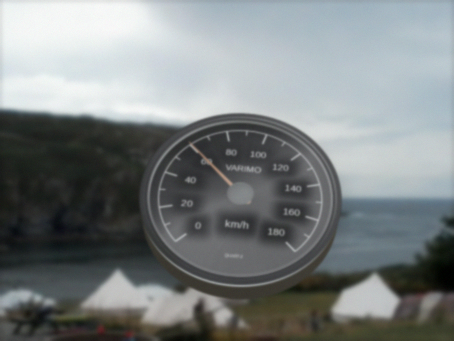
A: 60 km/h
